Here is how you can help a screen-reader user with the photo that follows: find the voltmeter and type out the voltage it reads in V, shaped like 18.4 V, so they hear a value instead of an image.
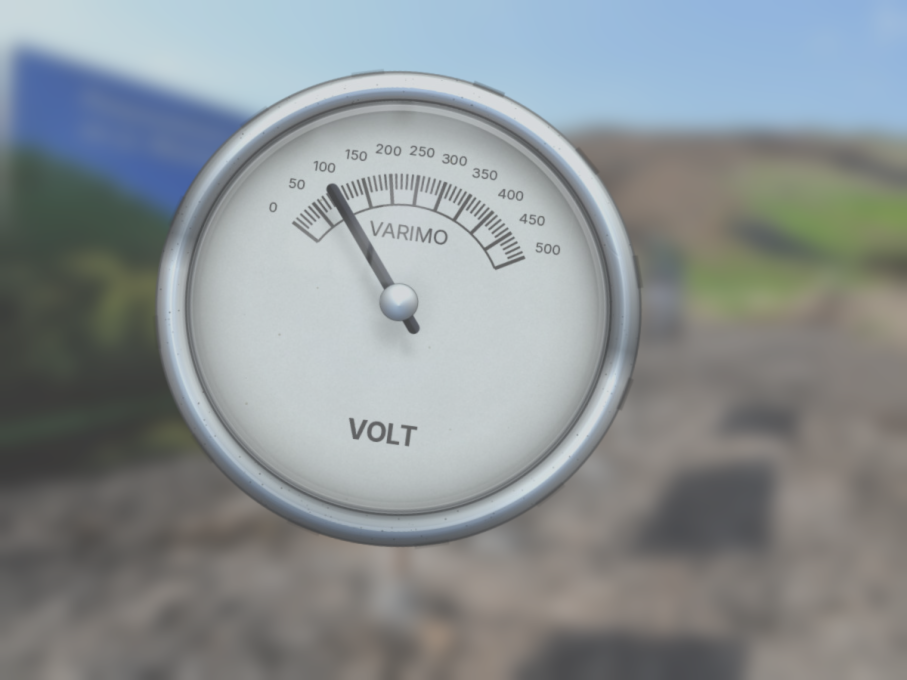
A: 90 V
